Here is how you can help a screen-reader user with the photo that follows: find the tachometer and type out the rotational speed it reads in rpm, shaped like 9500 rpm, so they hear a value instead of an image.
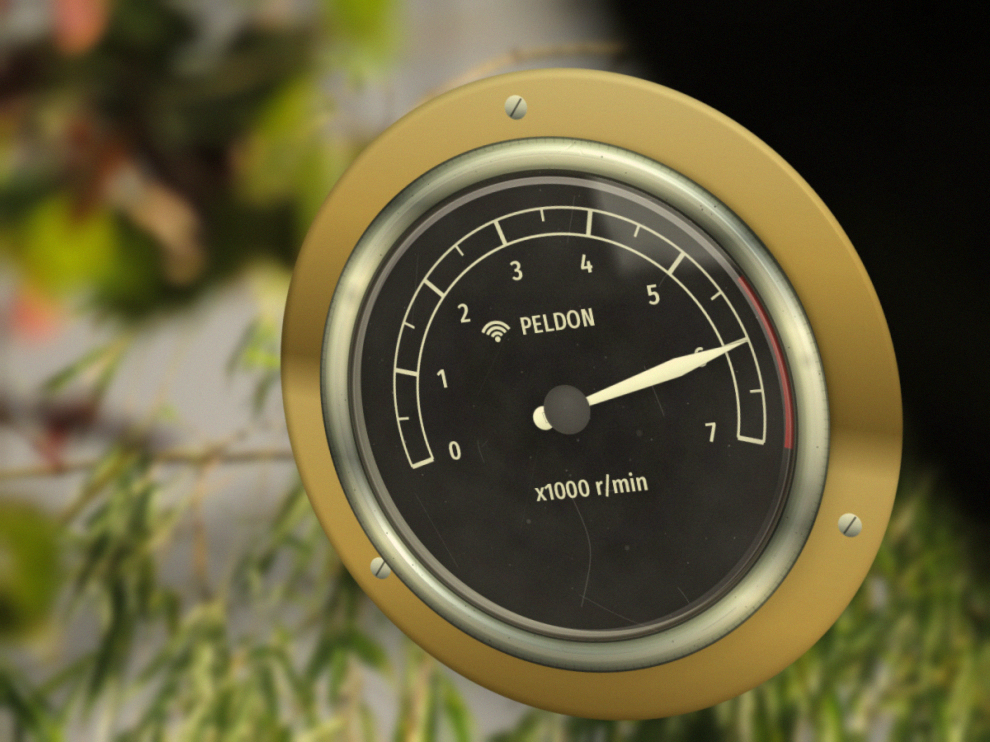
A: 6000 rpm
